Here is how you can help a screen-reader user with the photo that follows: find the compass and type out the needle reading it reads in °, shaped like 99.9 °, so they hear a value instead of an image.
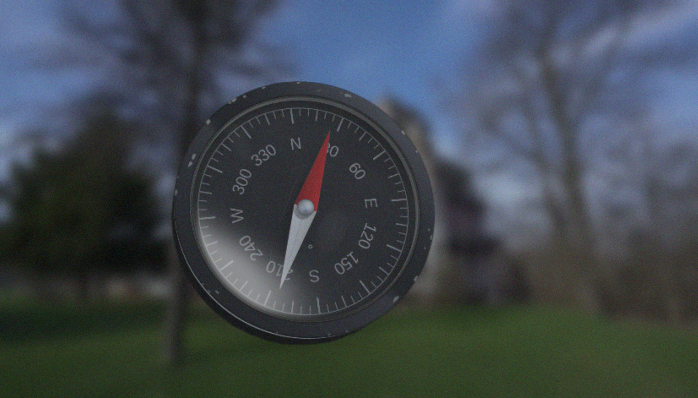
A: 25 °
